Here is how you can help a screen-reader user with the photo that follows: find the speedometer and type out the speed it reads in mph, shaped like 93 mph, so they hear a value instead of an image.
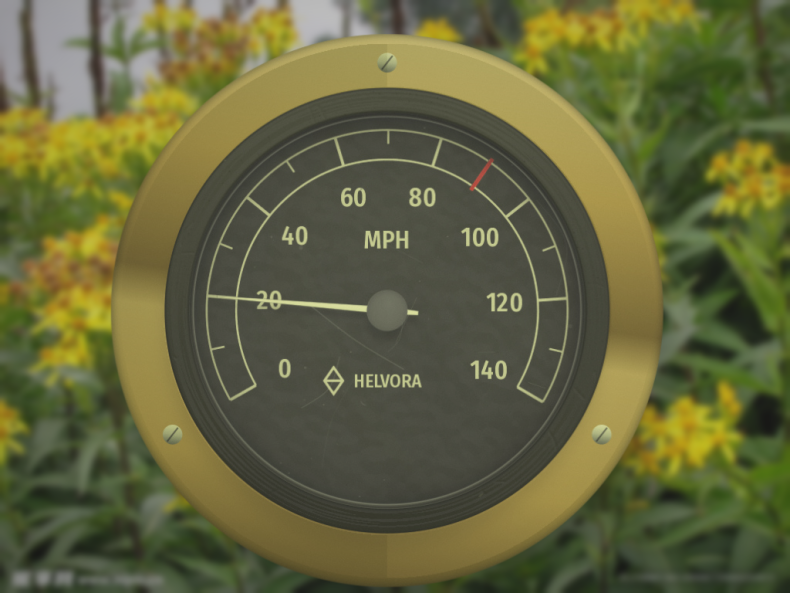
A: 20 mph
